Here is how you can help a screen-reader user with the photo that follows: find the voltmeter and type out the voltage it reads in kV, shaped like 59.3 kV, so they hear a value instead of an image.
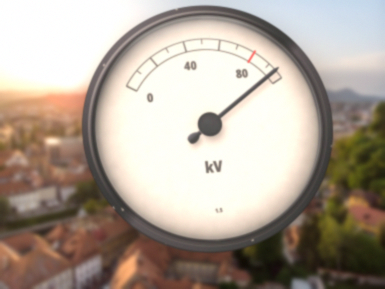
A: 95 kV
